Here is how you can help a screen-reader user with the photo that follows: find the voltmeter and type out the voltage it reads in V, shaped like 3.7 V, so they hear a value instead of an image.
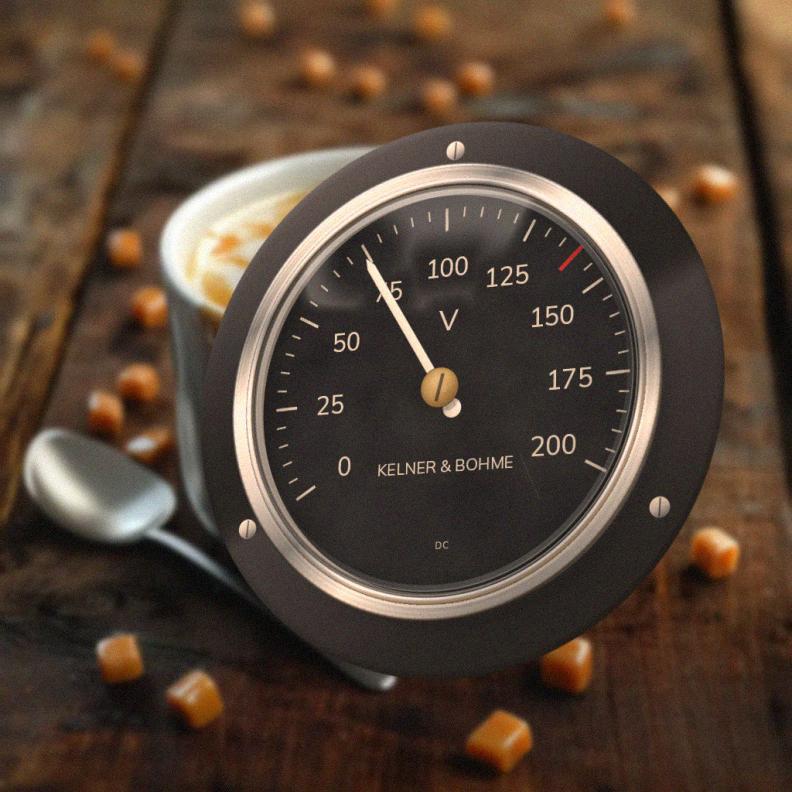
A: 75 V
